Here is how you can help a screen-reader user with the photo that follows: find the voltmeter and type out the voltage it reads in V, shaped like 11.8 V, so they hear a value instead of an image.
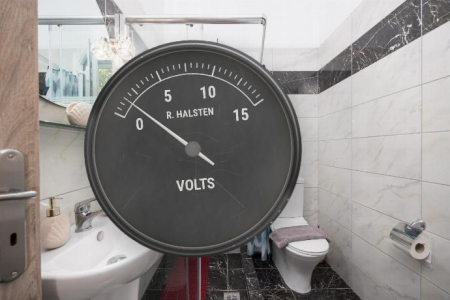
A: 1.5 V
